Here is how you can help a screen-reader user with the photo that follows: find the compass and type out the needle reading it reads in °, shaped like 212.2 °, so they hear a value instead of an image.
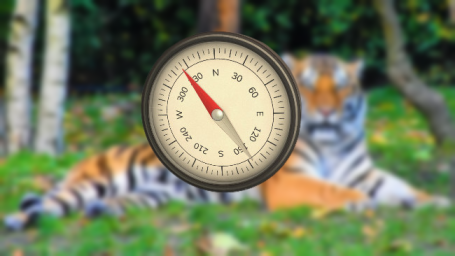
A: 325 °
